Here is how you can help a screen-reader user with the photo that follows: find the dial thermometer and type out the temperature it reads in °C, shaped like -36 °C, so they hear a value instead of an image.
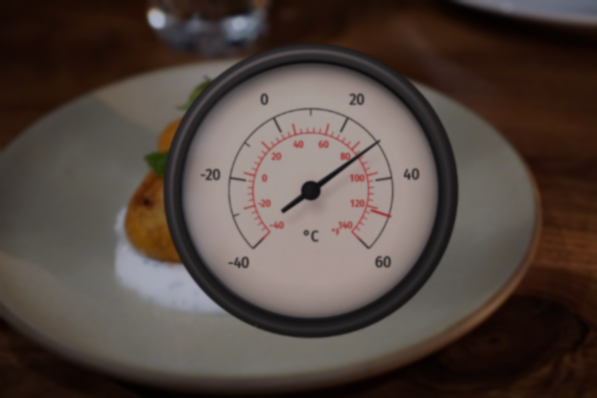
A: 30 °C
